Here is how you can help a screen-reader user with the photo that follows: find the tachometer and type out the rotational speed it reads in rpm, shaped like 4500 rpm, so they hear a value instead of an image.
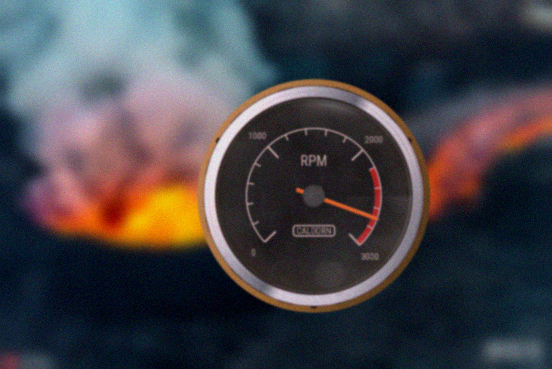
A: 2700 rpm
